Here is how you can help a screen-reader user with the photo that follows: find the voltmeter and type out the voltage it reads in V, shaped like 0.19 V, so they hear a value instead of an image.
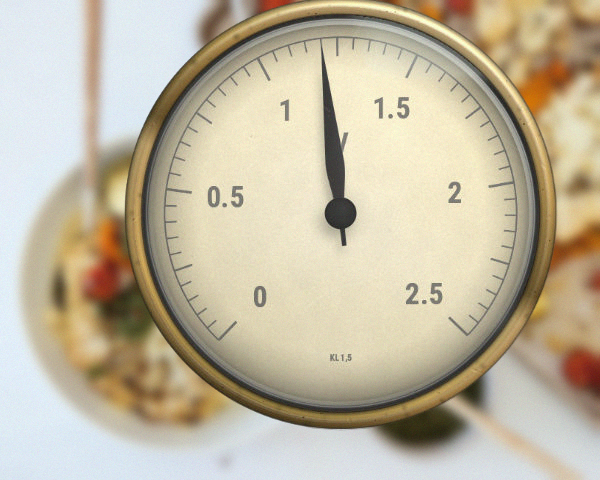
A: 1.2 V
